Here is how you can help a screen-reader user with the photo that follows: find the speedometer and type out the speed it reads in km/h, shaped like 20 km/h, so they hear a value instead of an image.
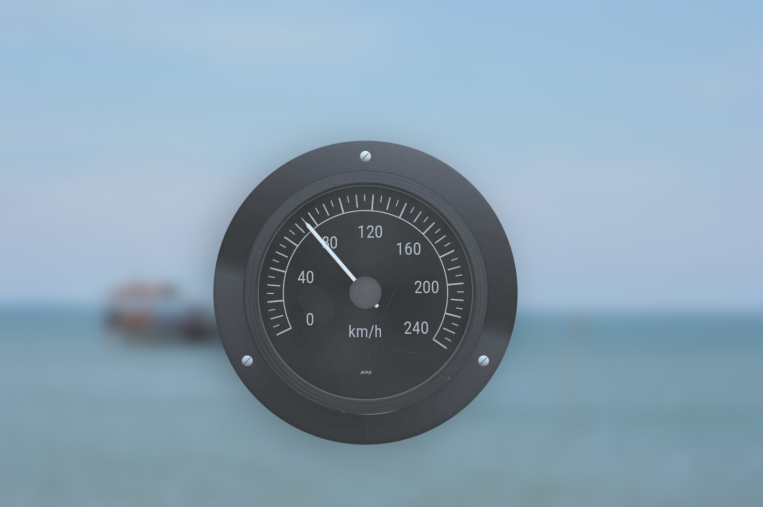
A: 75 km/h
